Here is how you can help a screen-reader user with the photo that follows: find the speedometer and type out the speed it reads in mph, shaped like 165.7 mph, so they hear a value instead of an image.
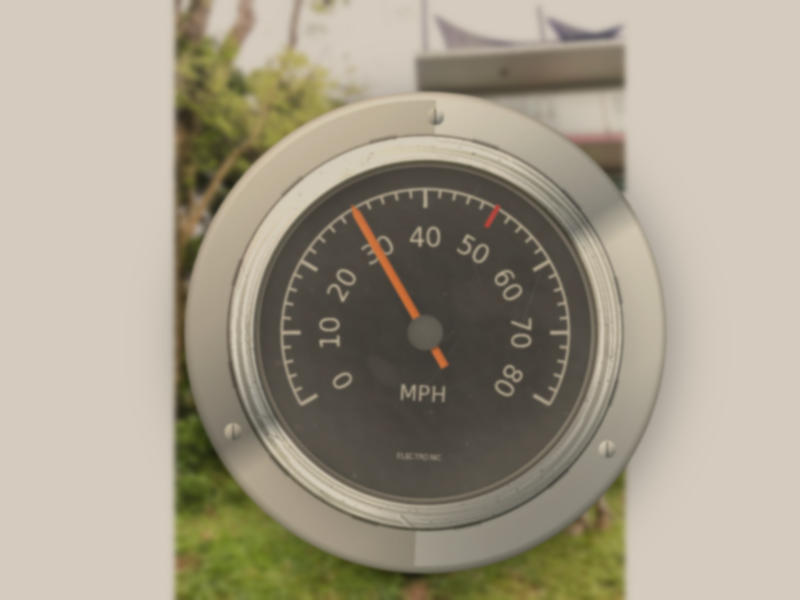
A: 30 mph
